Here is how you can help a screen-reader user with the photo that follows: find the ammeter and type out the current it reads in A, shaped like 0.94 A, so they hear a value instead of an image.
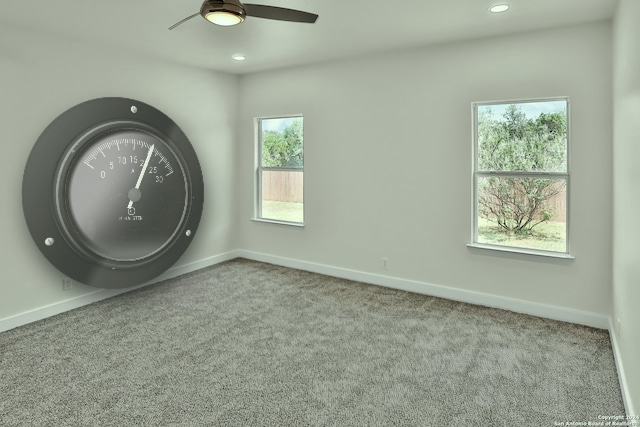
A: 20 A
